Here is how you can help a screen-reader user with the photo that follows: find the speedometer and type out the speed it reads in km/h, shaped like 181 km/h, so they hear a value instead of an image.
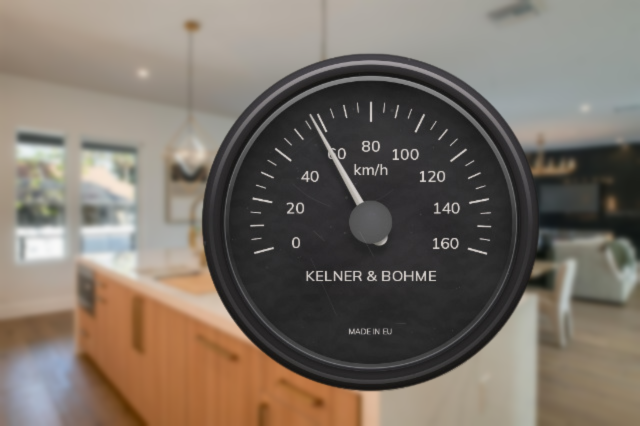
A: 57.5 km/h
